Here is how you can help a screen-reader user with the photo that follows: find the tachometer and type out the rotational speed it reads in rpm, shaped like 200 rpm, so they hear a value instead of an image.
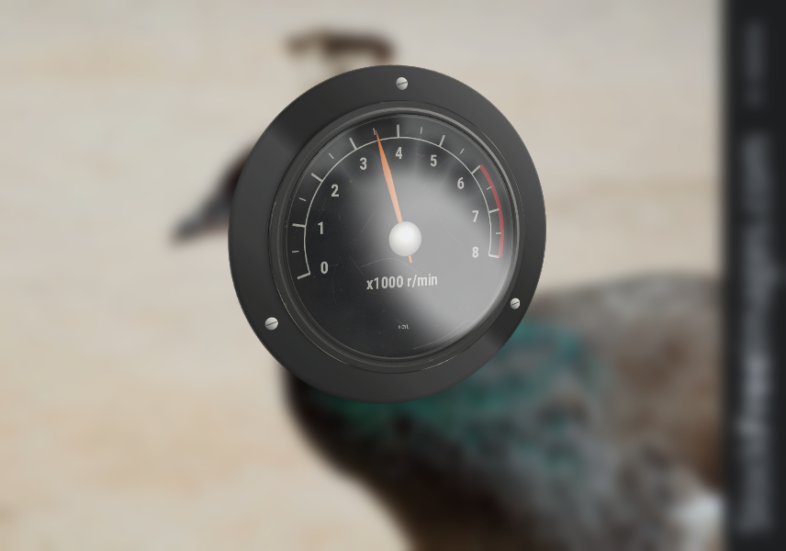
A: 3500 rpm
